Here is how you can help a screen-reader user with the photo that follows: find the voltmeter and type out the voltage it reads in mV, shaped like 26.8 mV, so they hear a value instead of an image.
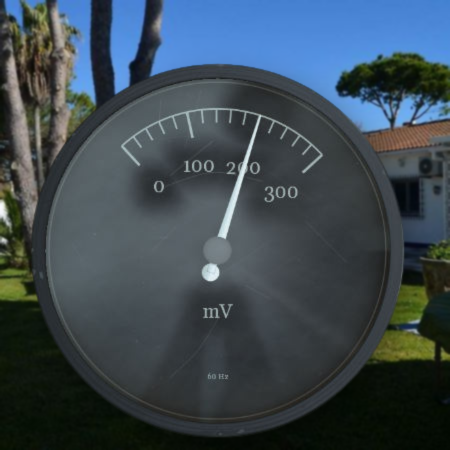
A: 200 mV
